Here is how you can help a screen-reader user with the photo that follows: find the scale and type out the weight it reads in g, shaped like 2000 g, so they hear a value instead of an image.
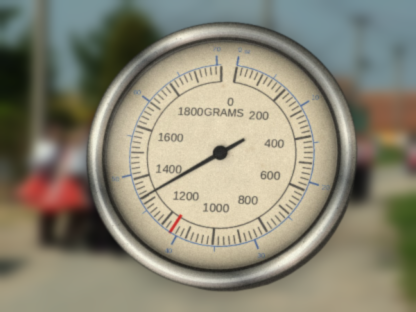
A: 1320 g
